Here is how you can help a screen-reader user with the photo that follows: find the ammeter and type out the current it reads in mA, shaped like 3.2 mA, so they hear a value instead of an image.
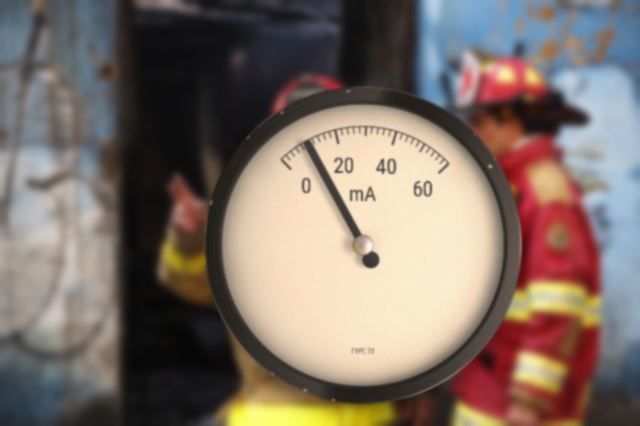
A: 10 mA
